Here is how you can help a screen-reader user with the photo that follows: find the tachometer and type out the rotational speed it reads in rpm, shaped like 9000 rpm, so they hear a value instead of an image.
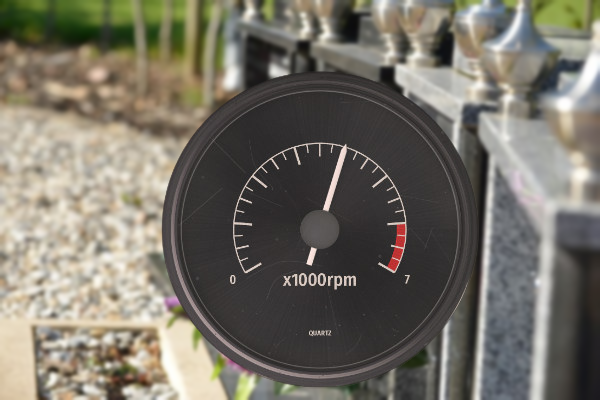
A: 4000 rpm
